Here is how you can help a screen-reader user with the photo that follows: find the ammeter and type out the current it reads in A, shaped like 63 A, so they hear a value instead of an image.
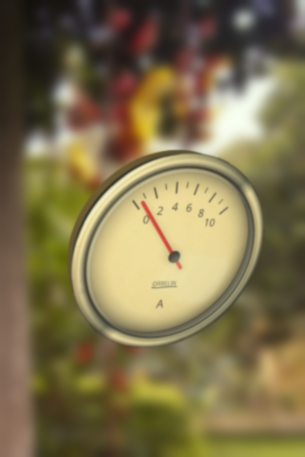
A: 0.5 A
